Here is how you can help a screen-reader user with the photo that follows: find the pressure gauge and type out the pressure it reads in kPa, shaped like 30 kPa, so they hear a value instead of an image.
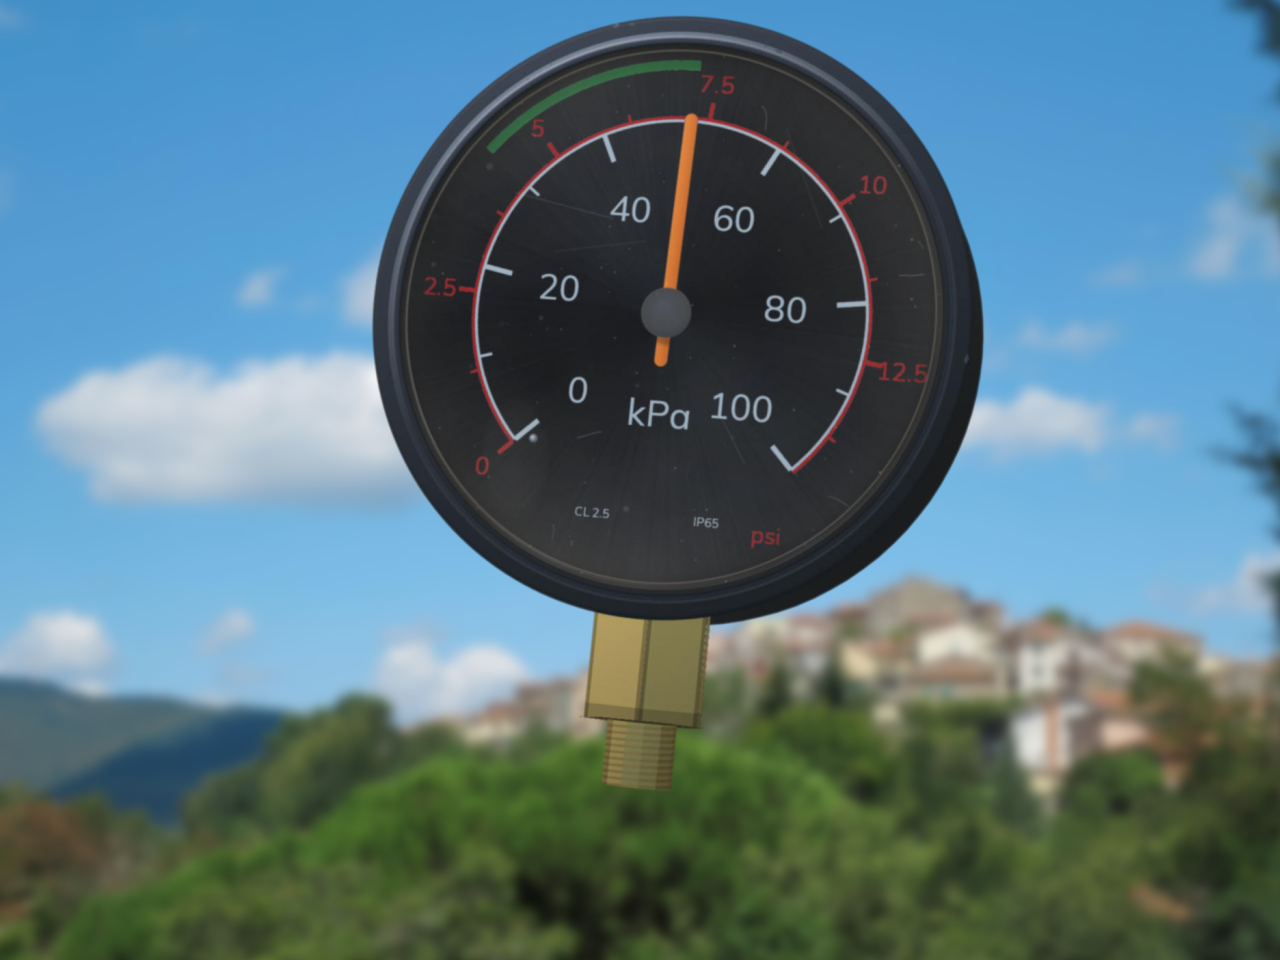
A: 50 kPa
